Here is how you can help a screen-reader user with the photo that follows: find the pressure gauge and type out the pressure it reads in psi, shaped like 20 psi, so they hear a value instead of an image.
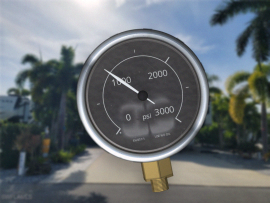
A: 1000 psi
